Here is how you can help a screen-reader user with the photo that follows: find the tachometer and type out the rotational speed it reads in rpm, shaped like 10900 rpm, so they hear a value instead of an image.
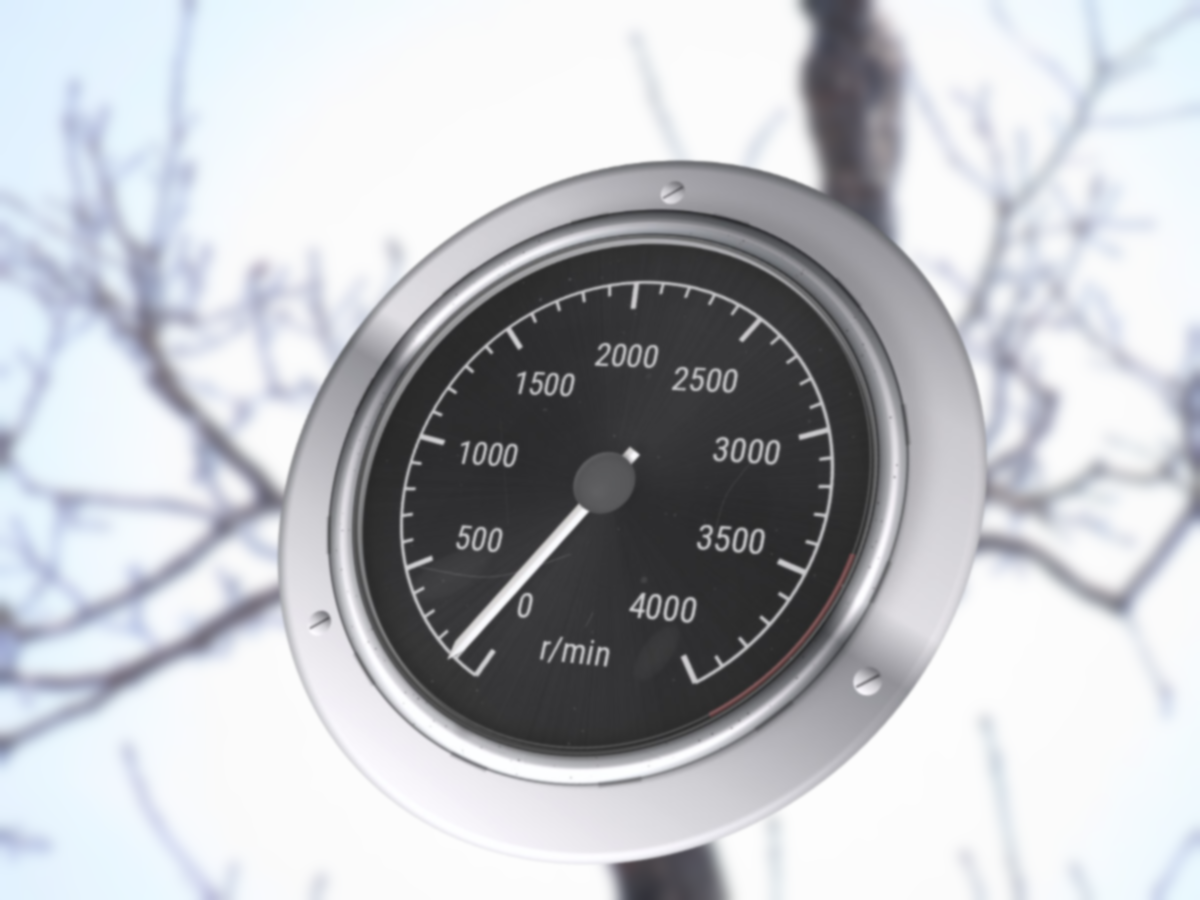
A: 100 rpm
